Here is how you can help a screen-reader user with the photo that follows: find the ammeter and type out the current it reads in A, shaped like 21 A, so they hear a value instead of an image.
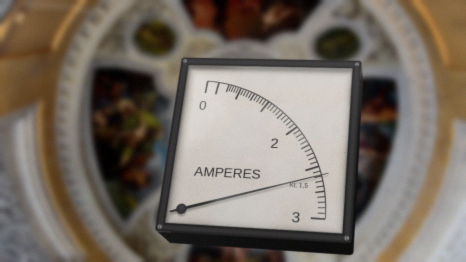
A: 2.6 A
